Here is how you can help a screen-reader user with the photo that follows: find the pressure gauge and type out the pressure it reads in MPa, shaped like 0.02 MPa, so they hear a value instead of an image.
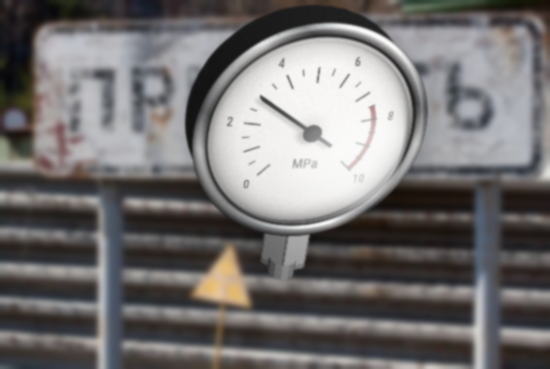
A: 3 MPa
